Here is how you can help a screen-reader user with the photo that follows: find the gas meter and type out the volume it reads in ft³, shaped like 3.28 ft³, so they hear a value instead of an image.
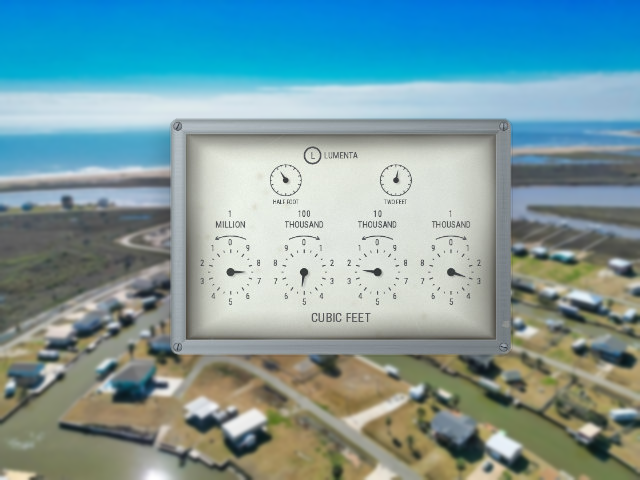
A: 752300 ft³
